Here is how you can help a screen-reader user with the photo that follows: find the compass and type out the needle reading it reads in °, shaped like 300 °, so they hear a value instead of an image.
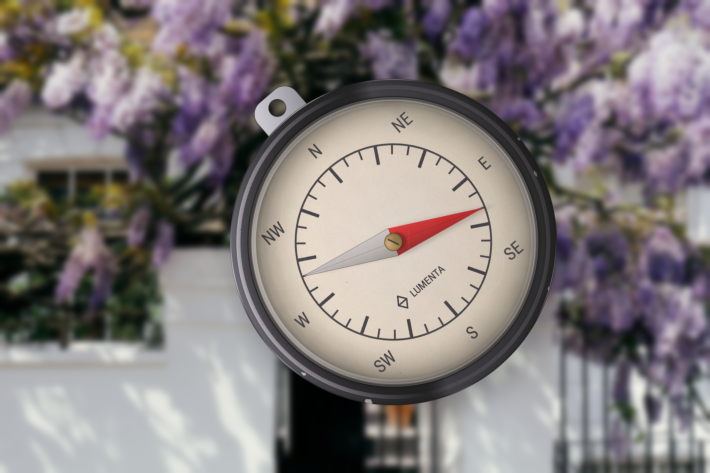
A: 110 °
